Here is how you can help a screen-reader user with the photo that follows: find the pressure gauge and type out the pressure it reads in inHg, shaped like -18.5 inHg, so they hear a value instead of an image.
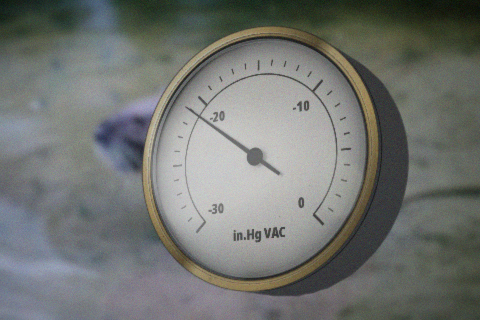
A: -21 inHg
